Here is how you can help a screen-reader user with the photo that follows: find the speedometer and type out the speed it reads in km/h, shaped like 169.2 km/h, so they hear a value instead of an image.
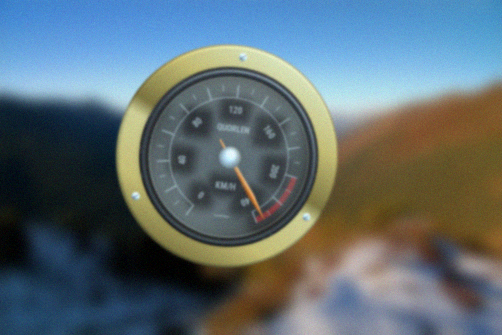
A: 235 km/h
